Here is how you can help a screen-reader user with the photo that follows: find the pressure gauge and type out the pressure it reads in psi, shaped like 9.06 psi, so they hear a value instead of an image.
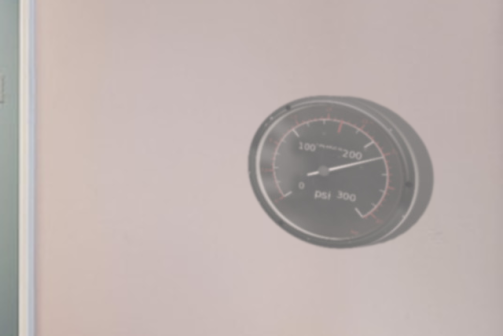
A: 220 psi
